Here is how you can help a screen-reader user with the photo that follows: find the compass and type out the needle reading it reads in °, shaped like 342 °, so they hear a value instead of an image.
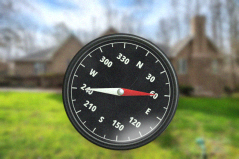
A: 60 °
